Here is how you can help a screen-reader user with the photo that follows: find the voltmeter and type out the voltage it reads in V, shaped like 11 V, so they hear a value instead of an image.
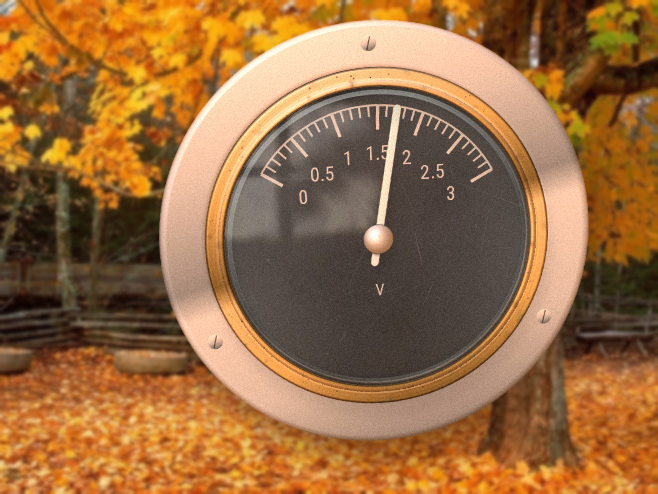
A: 1.7 V
